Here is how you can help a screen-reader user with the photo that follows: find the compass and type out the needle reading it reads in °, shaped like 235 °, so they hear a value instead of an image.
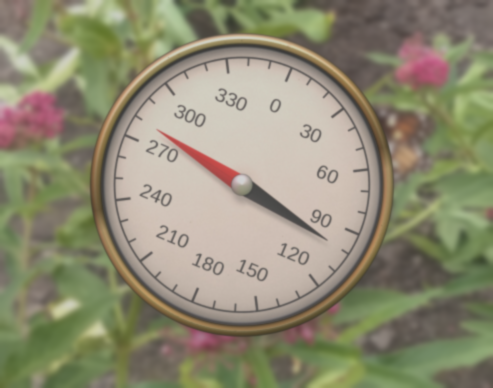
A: 280 °
